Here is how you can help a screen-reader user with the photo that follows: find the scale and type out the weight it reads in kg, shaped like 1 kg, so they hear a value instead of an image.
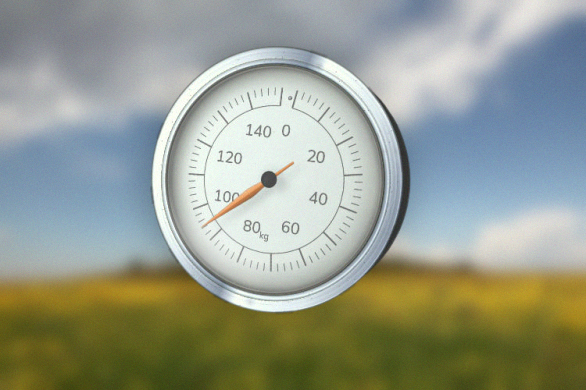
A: 94 kg
